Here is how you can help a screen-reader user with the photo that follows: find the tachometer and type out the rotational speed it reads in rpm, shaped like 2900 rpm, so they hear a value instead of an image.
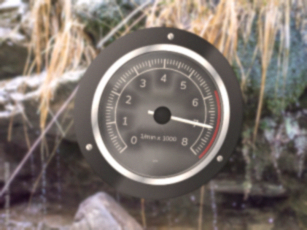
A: 7000 rpm
